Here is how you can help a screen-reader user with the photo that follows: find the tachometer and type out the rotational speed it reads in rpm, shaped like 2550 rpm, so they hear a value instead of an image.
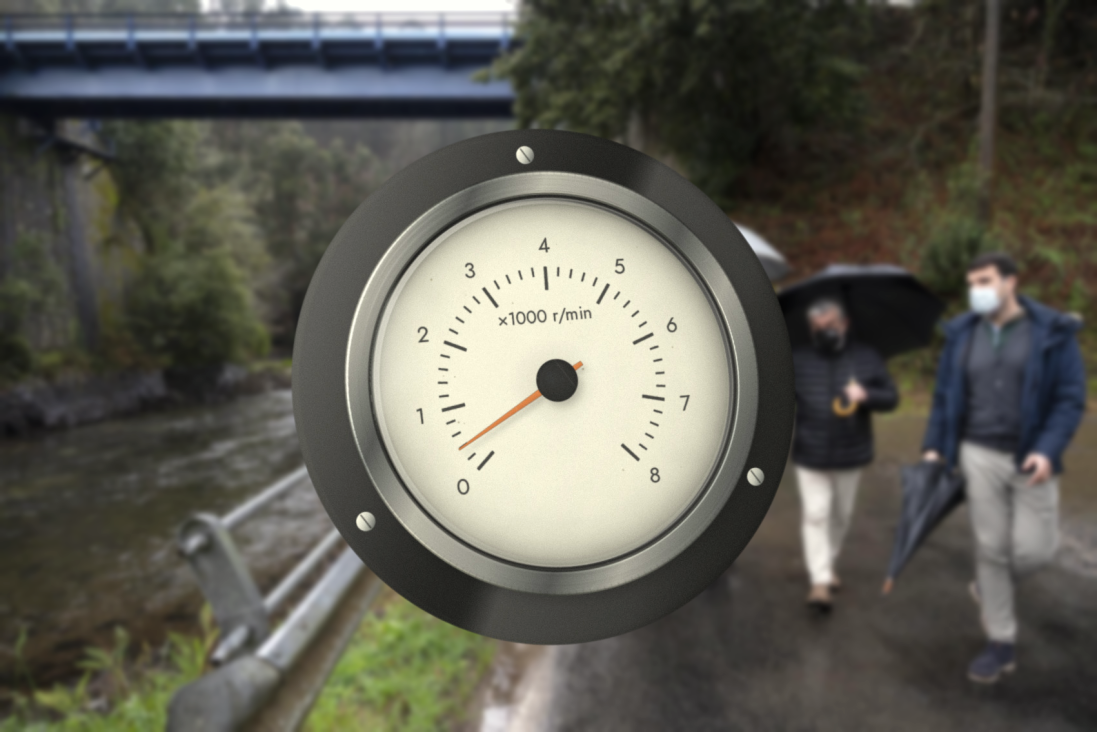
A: 400 rpm
